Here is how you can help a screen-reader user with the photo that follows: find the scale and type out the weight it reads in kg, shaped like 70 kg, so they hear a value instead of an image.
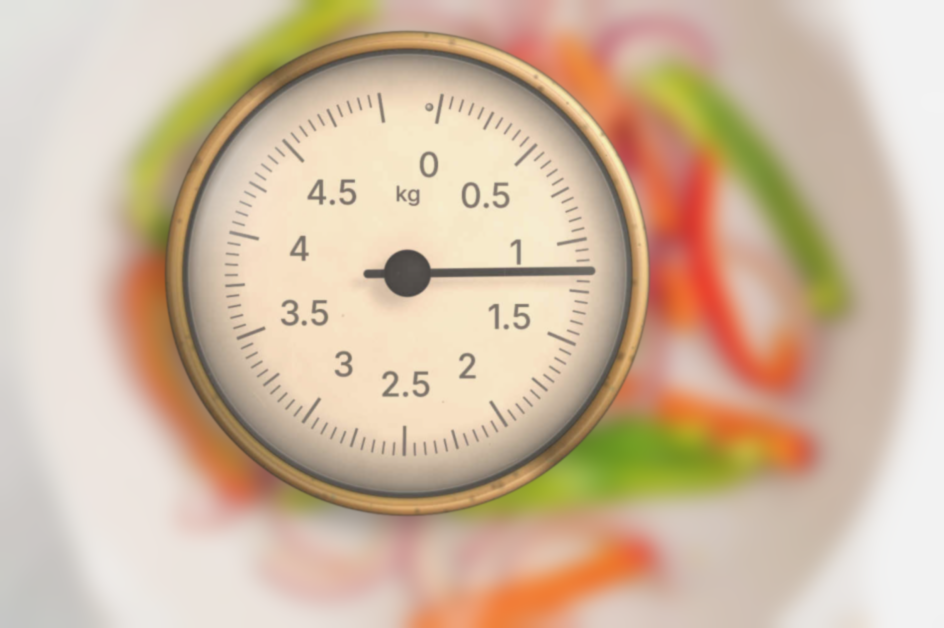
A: 1.15 kg
